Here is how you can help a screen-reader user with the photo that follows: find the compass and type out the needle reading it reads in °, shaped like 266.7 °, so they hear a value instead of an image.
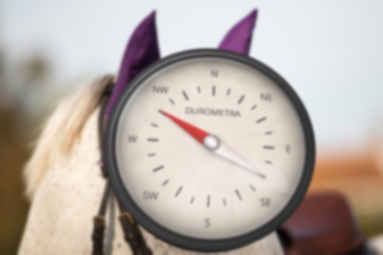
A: 300 °
